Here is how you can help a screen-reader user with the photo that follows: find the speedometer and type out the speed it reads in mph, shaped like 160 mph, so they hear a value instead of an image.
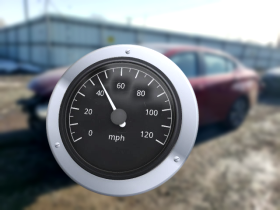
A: 45 mph
